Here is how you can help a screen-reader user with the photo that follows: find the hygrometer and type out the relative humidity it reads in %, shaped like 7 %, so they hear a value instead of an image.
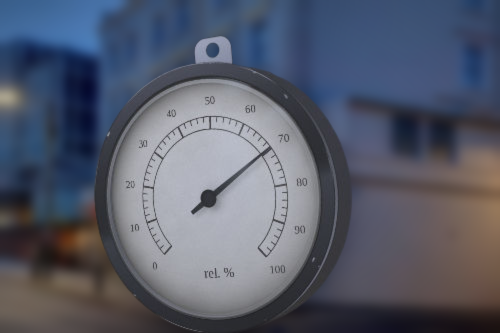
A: 70 %
